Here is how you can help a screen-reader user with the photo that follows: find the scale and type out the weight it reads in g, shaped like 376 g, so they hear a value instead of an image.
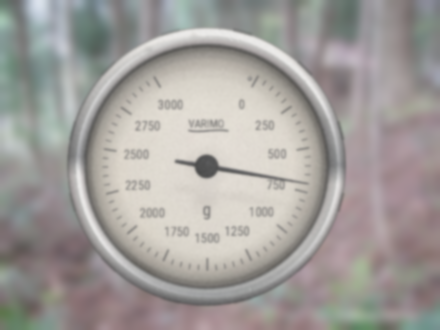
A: 700 g
